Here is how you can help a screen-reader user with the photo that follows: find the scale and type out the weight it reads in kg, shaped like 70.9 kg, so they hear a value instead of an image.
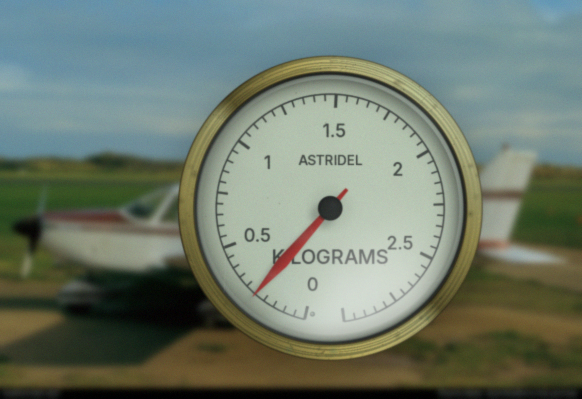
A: 0.25 kg
